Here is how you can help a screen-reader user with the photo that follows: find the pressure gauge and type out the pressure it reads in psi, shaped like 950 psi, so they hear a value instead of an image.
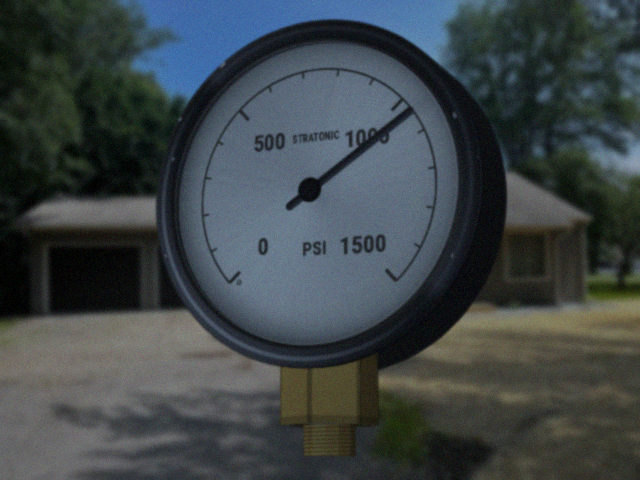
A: 1050 psi
